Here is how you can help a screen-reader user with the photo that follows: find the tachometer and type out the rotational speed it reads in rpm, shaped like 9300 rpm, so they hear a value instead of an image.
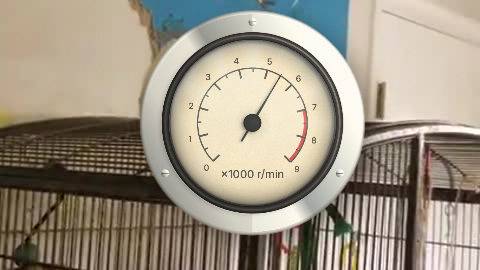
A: 5500 rpm
